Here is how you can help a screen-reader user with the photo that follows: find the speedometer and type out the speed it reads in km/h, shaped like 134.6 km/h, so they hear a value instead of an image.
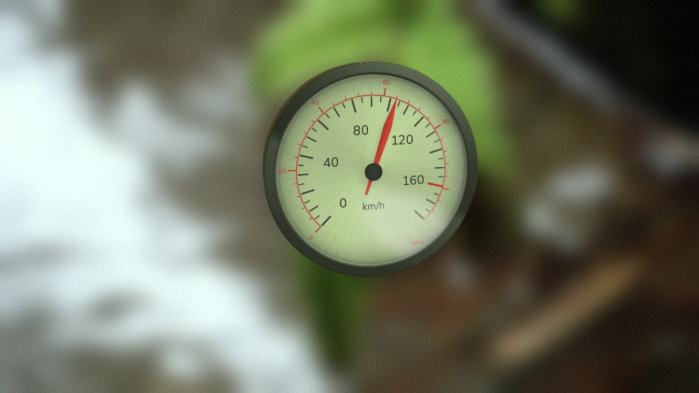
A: 102.5 km/h
